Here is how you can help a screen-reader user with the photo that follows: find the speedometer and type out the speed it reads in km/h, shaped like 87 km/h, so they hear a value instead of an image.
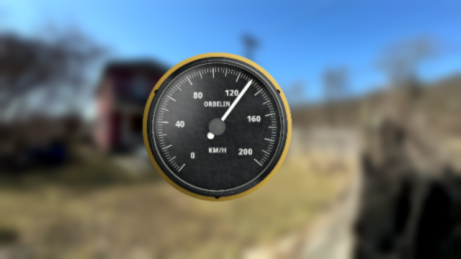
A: 130 km/h
